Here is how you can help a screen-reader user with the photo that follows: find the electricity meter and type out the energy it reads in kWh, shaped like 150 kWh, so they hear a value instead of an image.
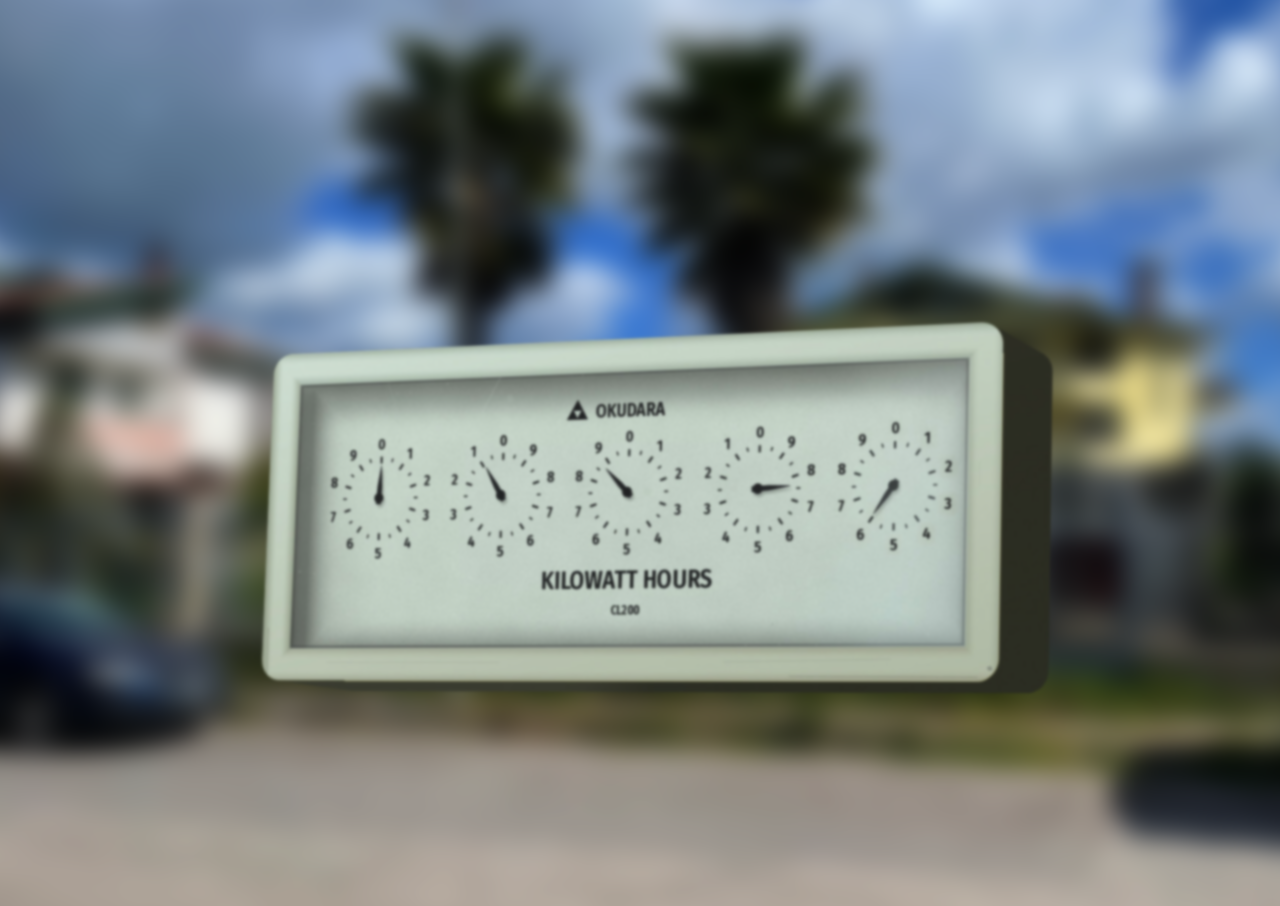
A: 876 kWh
